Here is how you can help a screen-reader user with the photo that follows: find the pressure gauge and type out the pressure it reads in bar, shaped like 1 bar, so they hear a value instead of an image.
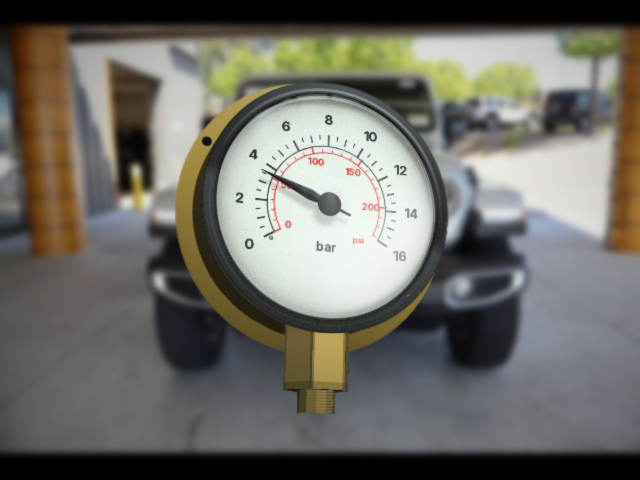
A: 3.5 bar
